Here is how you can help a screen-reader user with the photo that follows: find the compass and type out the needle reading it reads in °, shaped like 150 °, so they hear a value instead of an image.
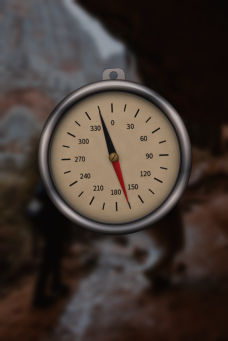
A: 165 °
